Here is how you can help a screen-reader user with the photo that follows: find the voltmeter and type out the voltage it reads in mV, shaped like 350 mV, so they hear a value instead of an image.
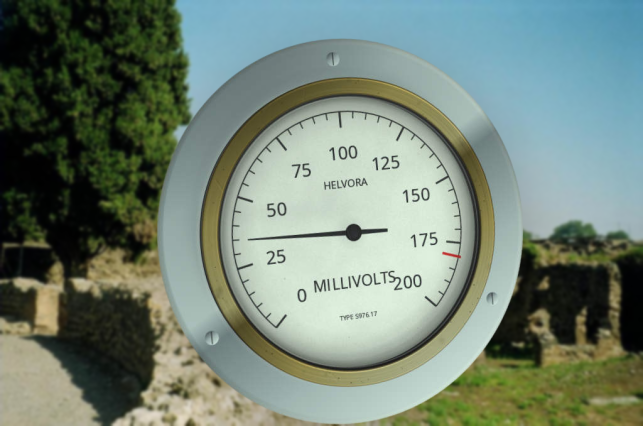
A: 35 mV
